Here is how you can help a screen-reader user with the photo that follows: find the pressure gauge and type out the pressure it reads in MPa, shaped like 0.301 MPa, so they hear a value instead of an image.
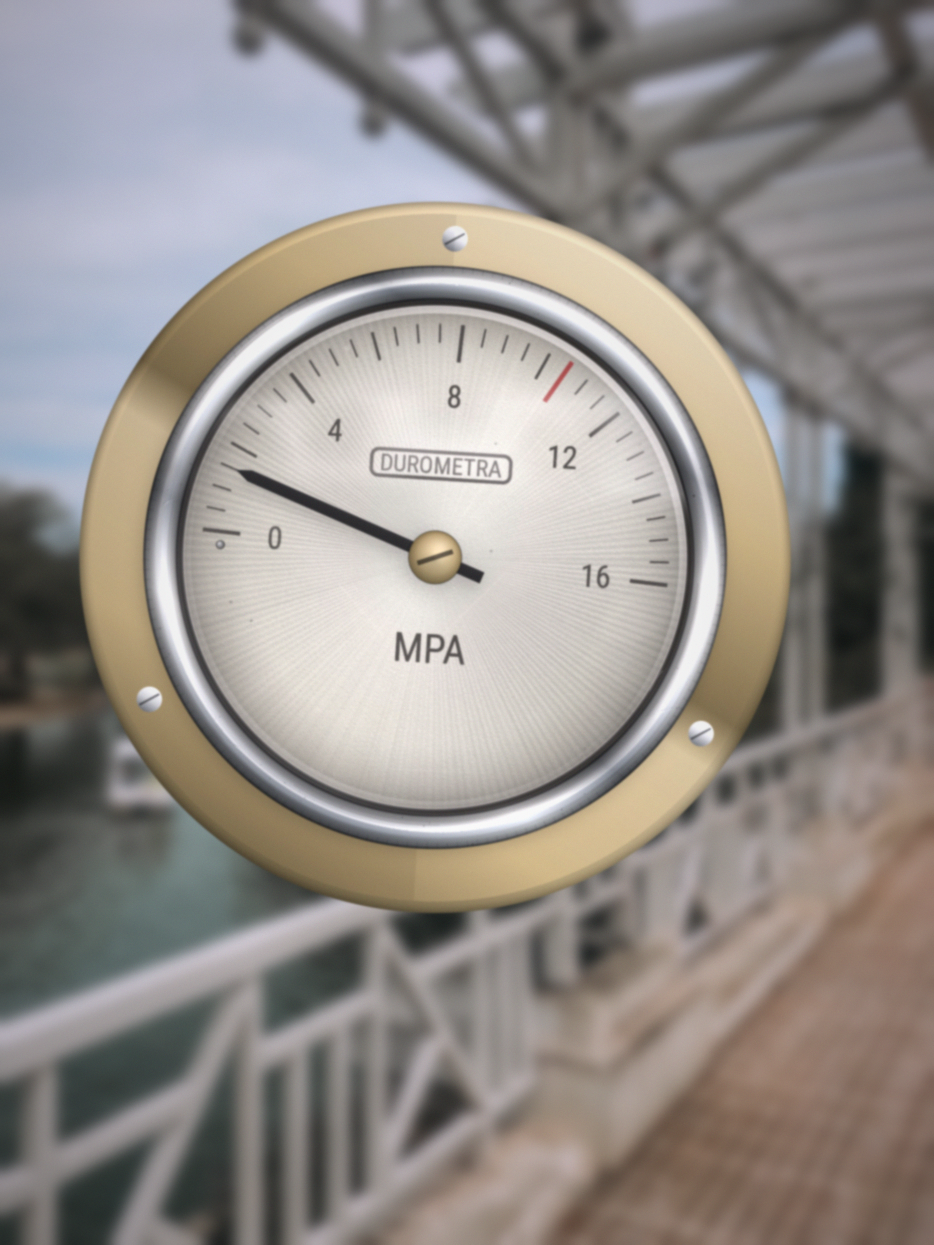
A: 1.5 MPa
